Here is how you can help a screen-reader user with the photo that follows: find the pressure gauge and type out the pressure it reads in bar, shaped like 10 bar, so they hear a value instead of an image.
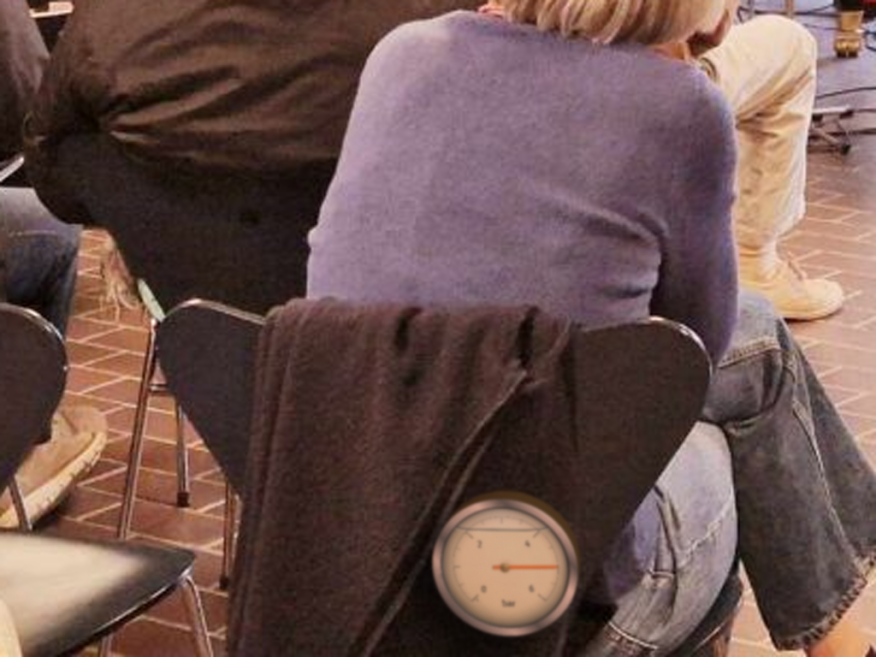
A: 5 bar
